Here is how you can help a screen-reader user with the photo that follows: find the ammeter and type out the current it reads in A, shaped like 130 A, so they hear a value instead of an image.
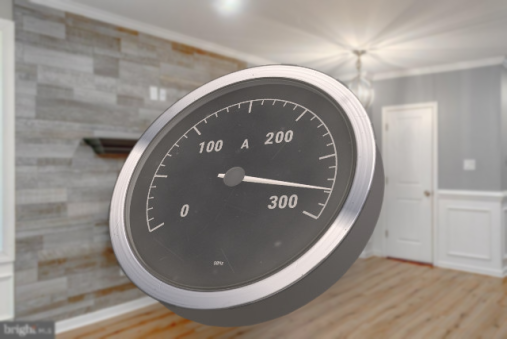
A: 280 A
